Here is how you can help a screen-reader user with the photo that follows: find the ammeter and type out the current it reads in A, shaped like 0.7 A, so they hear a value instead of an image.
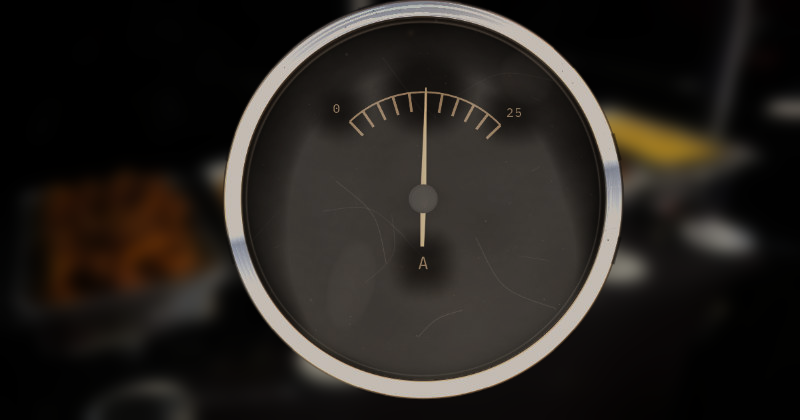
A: 12.5 A
